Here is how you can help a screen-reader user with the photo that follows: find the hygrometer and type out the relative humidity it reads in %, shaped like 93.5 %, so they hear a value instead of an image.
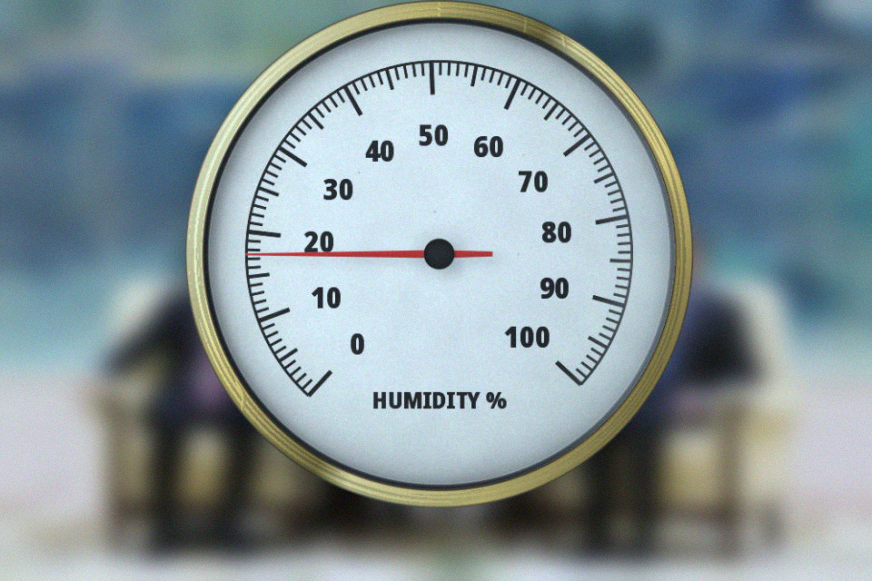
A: 17.5 %
